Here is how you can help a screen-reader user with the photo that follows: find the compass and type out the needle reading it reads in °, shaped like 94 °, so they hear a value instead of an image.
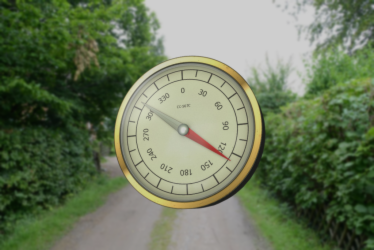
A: 127.5 °
